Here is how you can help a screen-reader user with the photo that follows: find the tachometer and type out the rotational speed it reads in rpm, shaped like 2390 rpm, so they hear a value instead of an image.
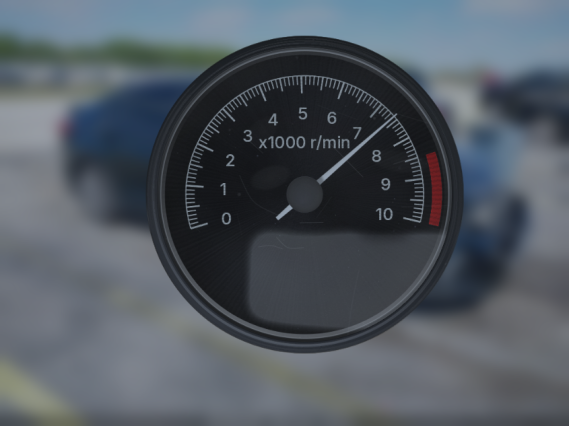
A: 7400 rpm
